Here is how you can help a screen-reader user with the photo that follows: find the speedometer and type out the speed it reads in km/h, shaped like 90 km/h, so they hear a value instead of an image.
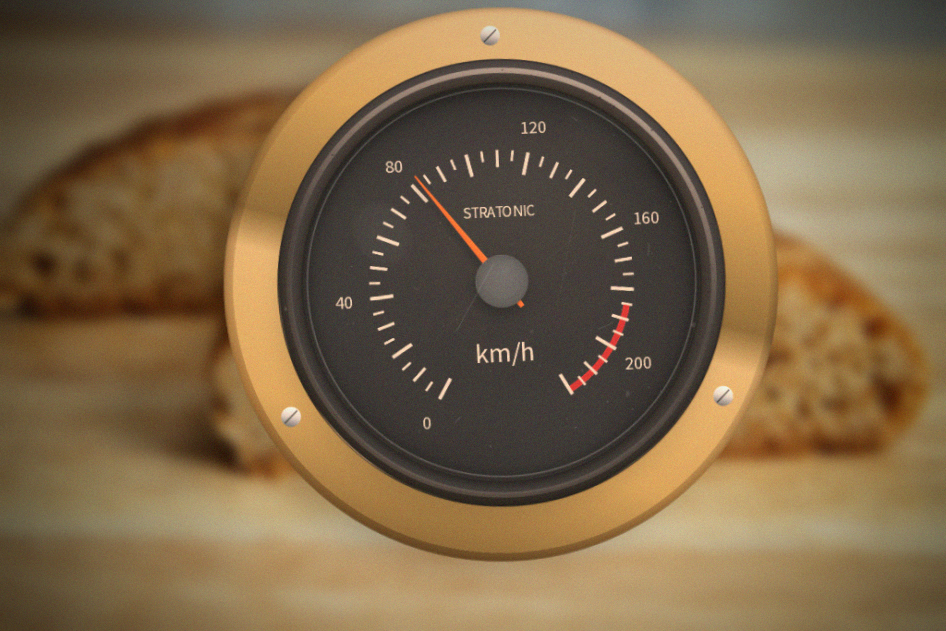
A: 82.5 km/h
